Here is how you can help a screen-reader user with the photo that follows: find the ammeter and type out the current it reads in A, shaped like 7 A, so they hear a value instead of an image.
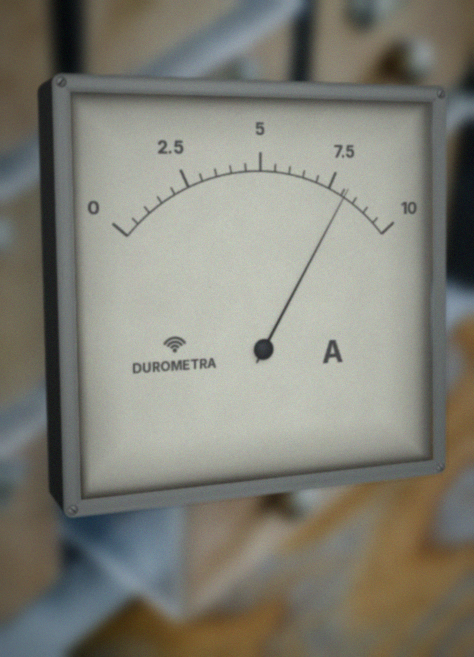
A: 8 A
